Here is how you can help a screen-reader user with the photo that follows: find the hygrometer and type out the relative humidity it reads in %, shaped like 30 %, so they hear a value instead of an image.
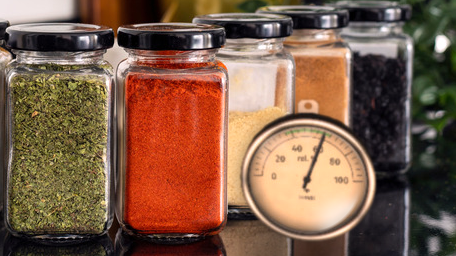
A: 60 %
